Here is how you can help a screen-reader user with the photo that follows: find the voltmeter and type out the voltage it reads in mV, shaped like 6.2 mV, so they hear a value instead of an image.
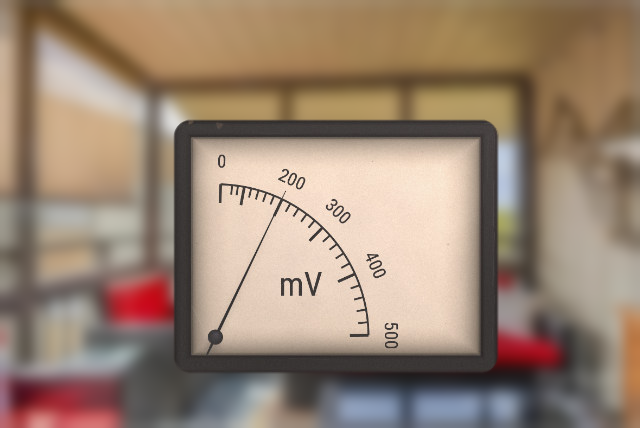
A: 200 mV
